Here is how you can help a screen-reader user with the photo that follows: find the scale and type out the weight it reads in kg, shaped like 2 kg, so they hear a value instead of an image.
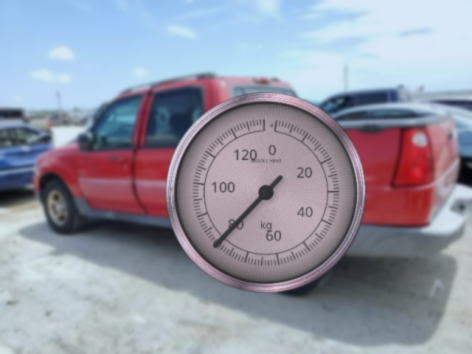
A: 80 kg
